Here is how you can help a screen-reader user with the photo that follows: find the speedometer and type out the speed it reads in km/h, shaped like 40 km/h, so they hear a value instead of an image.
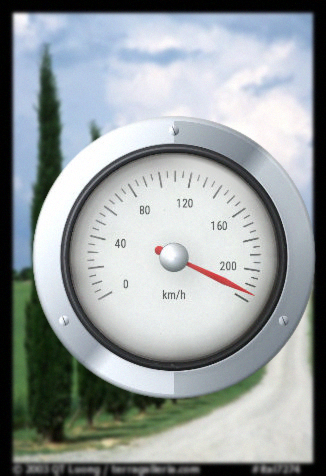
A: 215 km/h
